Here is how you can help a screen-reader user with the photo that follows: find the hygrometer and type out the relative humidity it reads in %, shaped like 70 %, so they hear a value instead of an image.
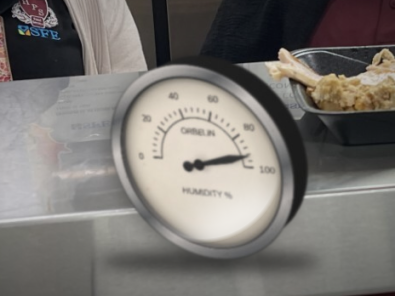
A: 92 %
